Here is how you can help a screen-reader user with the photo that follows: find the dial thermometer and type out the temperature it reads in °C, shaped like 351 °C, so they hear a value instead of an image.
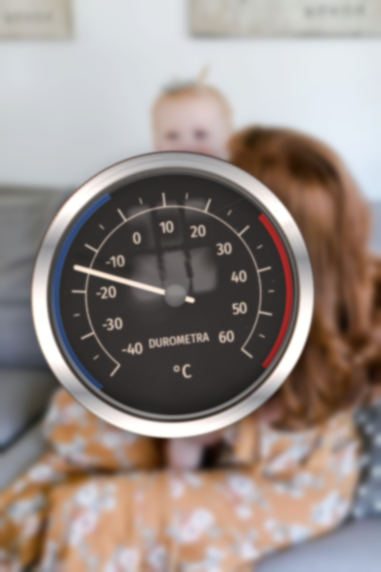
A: -15 °C
